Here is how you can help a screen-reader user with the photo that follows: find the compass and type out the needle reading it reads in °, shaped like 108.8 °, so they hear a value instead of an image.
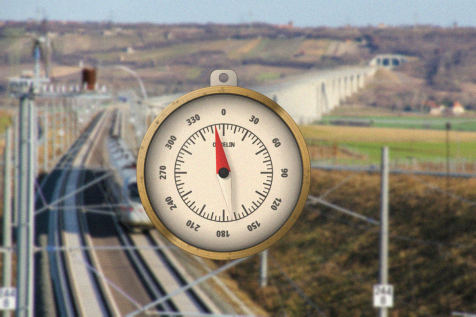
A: 350 °
